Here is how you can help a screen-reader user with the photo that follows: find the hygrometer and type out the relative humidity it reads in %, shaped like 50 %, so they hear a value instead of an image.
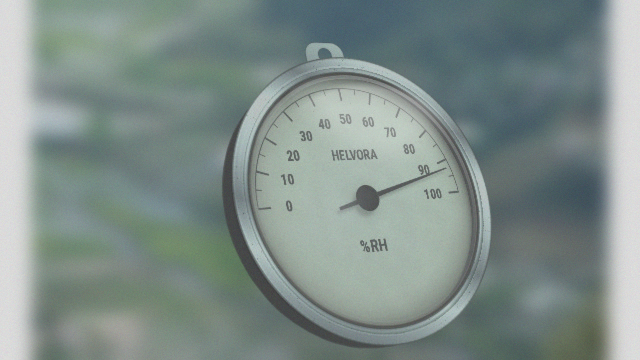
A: 92.5 %
